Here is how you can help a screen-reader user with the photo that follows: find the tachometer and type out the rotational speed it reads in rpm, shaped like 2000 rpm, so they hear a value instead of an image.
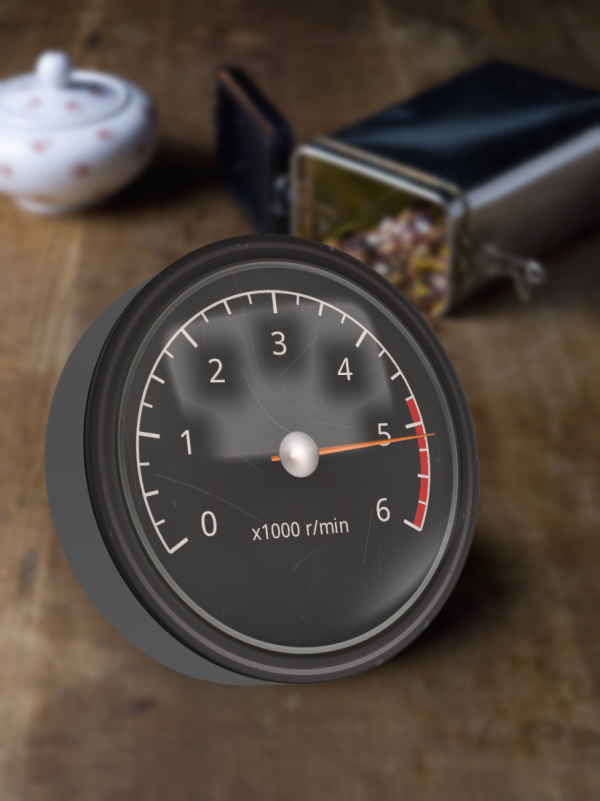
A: 5125 rpm
